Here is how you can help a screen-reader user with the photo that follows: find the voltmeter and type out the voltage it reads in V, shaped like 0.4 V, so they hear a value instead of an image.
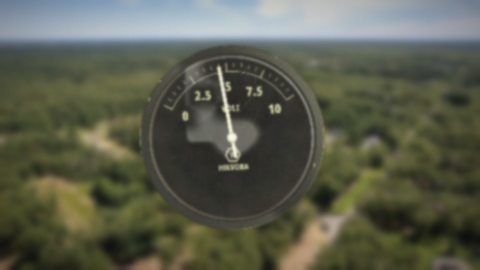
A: 4.5 V
